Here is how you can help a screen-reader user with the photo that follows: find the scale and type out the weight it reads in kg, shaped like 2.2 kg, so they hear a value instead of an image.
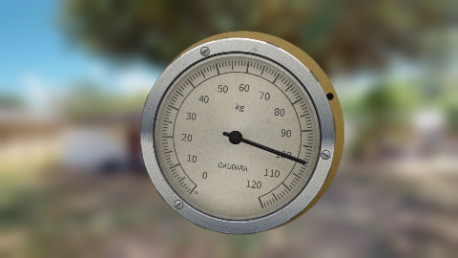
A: 100 kg
